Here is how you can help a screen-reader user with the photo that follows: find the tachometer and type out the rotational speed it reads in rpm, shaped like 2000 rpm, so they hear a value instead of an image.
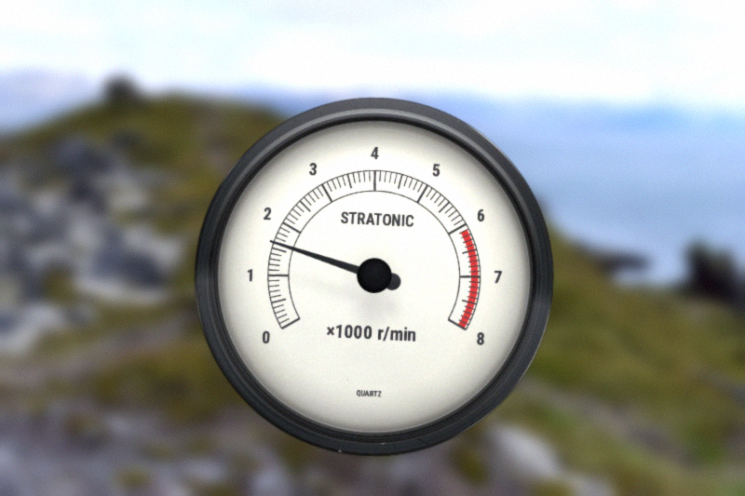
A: 1600 rpm
